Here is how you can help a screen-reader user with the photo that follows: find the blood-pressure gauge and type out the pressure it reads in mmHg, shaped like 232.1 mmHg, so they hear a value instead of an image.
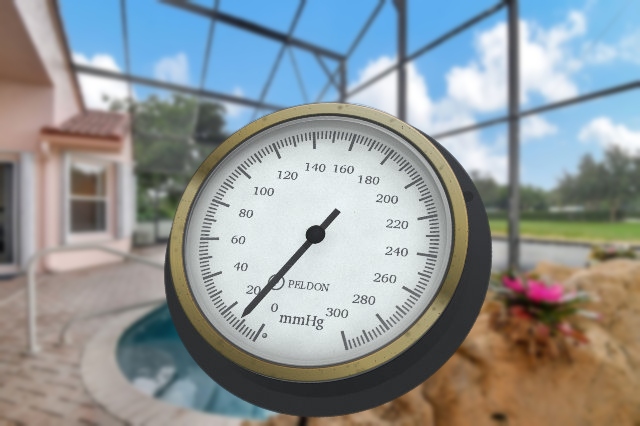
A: 10 mmHg
